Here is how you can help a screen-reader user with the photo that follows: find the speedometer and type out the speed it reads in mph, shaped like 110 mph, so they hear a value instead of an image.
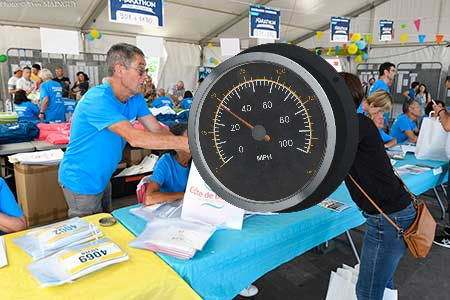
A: 30 mph
